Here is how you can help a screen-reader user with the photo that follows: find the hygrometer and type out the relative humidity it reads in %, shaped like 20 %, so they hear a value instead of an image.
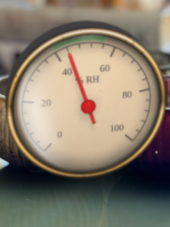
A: 44 %
